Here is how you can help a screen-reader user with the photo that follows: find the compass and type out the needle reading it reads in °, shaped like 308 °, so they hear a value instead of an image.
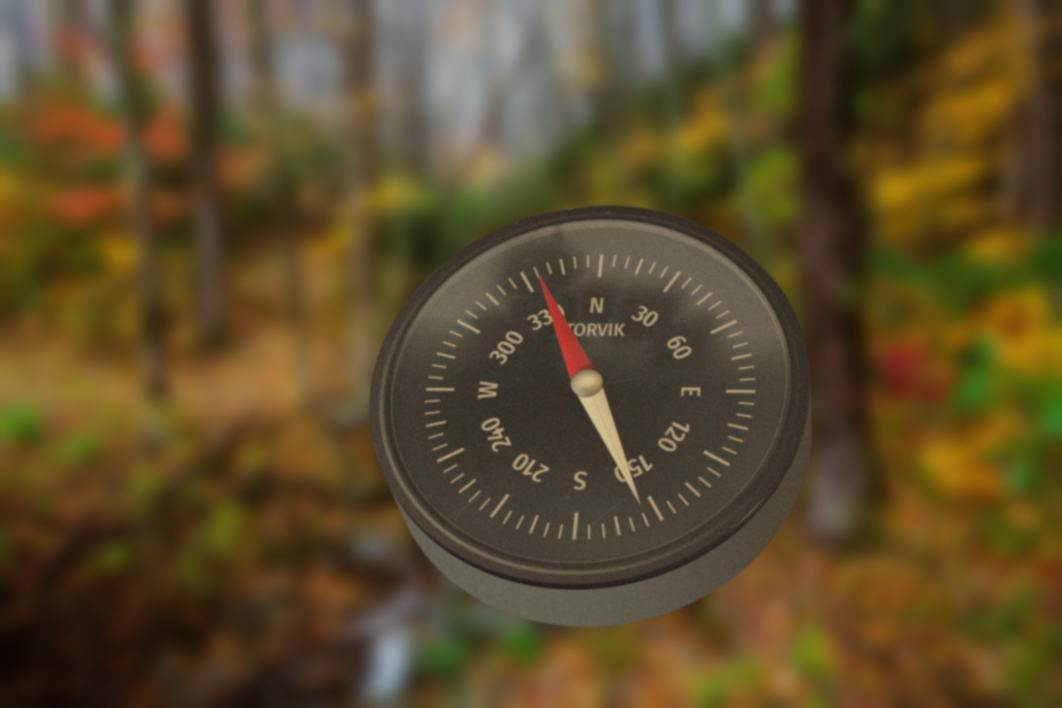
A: 335 °
